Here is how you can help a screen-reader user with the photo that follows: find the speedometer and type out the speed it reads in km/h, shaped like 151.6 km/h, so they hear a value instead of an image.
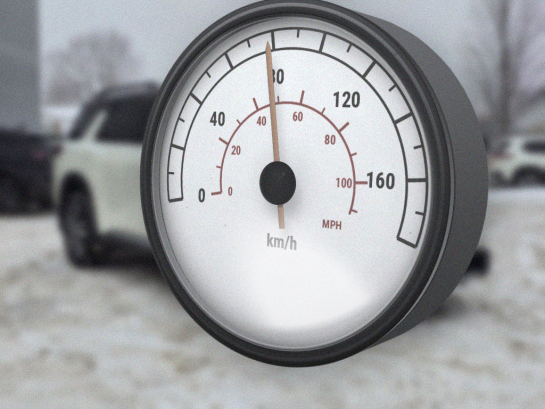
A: 80 km/h
